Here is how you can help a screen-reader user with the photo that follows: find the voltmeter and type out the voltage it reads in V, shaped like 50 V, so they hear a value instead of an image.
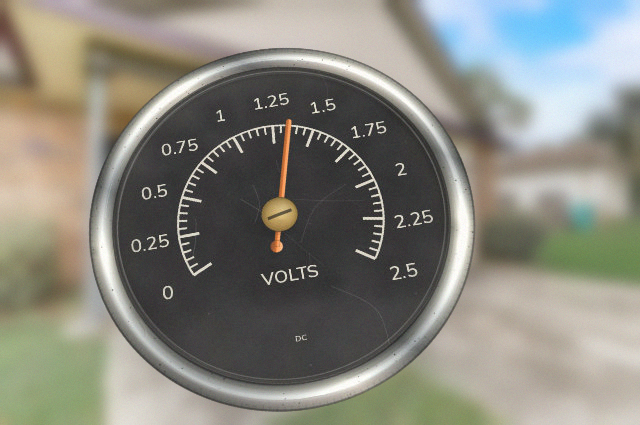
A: 1.35 V
